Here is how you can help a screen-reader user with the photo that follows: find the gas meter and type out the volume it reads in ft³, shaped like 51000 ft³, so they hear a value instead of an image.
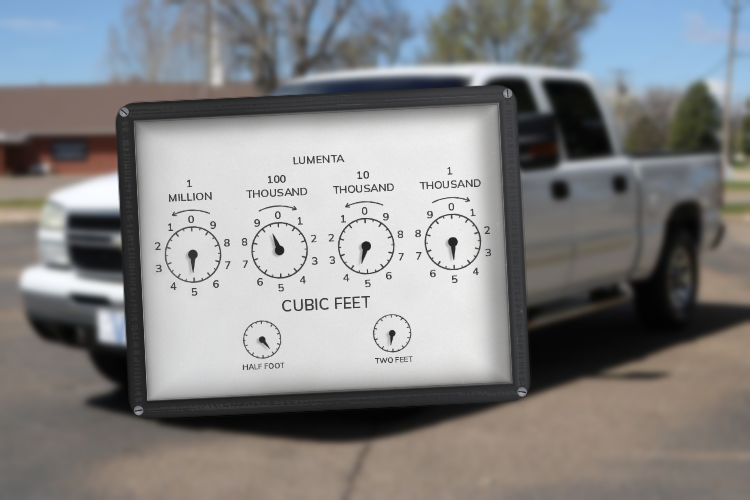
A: 494500 ft³
